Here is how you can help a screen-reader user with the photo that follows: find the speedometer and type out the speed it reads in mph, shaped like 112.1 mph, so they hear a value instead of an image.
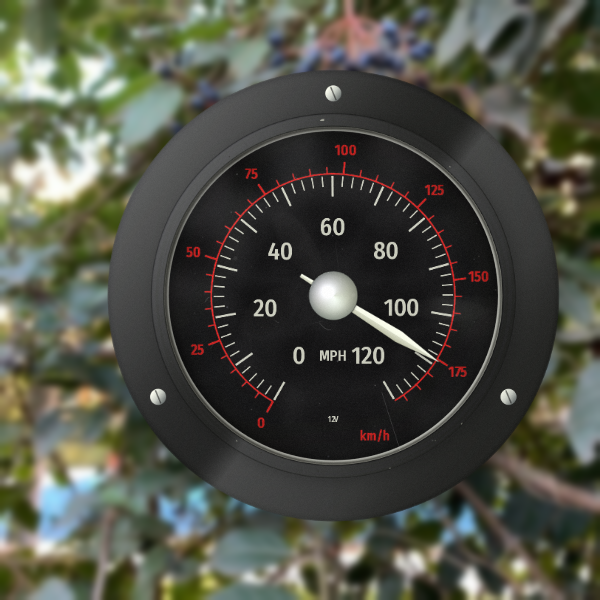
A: 109 mph
